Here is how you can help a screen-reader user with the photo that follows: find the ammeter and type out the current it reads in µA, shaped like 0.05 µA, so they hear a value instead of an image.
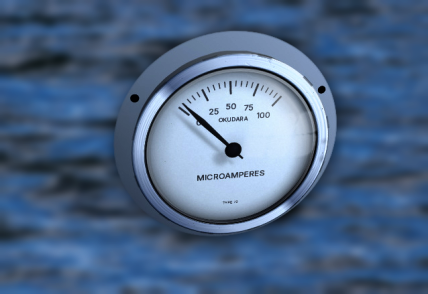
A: 5 µA
